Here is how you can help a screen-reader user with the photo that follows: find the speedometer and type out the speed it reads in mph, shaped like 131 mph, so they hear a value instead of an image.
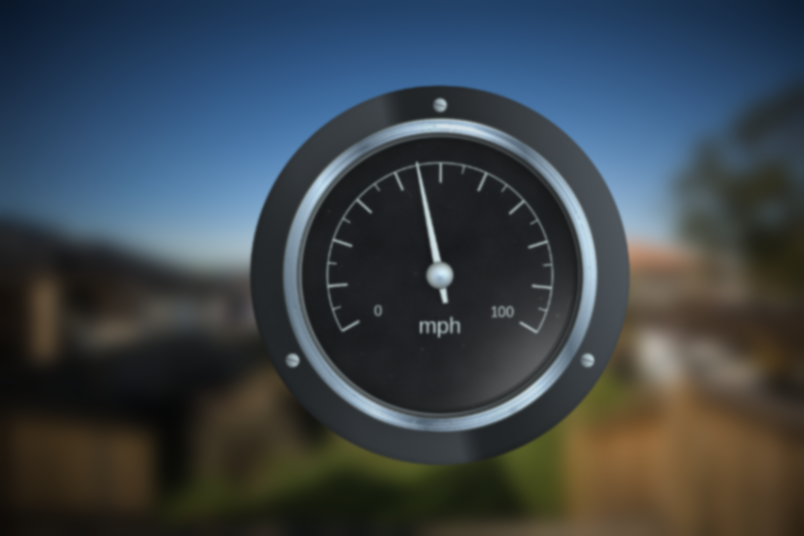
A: 45 mph
